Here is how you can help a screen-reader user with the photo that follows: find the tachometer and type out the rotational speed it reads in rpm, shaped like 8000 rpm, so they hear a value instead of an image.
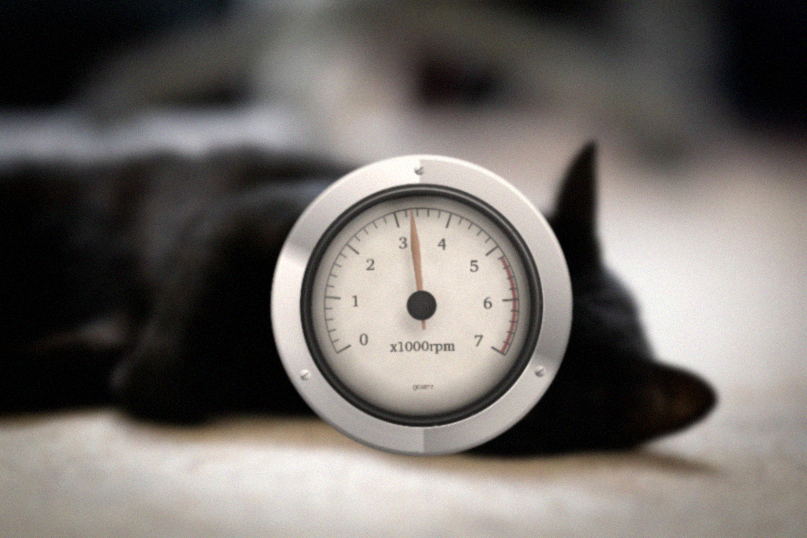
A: 3300 rpm
